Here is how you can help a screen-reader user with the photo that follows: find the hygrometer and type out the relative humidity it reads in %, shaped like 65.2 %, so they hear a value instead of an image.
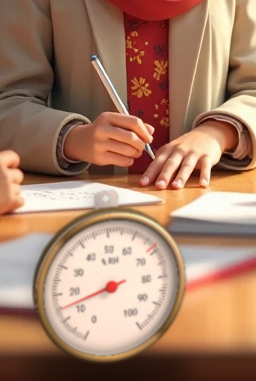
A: 15 %
